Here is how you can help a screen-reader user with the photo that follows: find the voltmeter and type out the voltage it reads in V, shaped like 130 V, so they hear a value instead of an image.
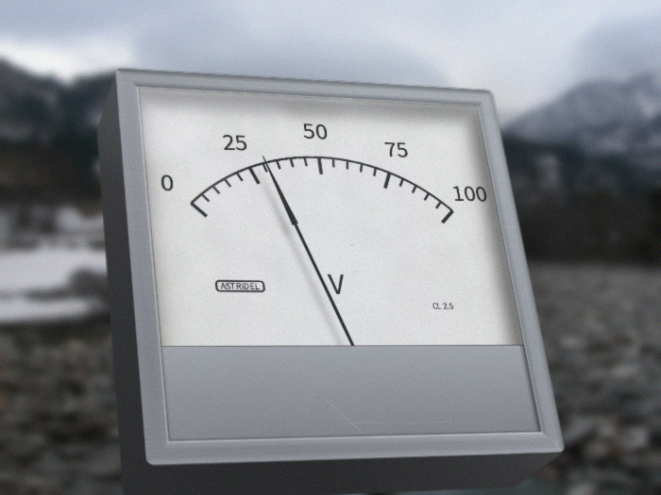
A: 30 V
